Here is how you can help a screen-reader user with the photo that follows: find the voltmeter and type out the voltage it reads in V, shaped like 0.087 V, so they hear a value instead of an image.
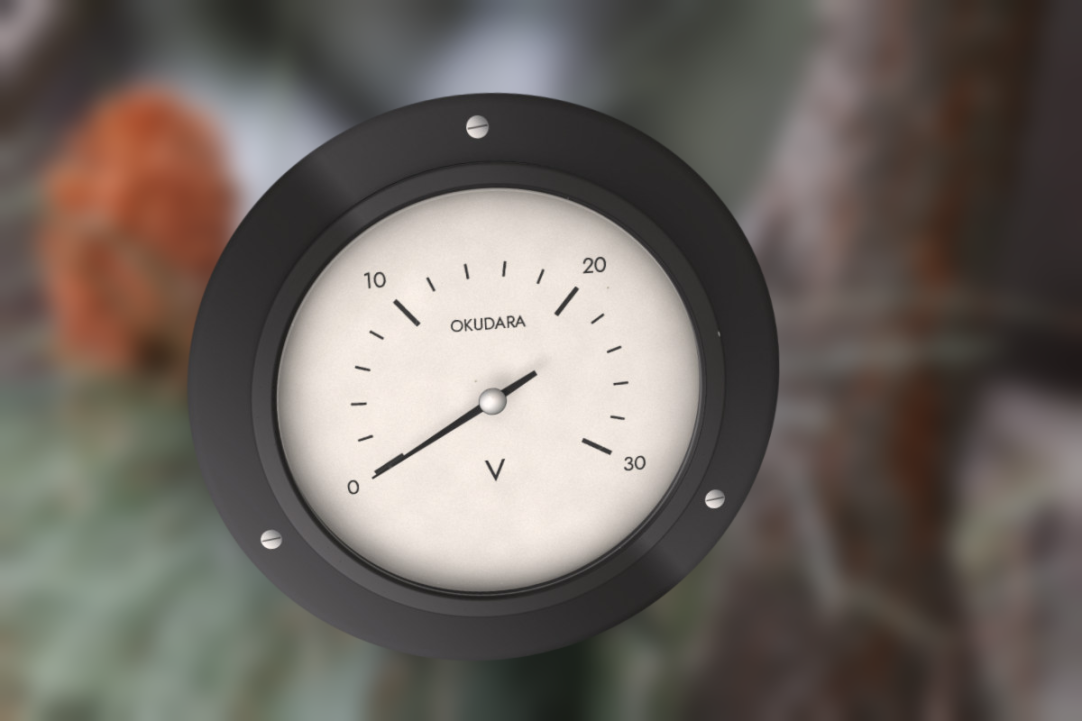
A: 0 V
